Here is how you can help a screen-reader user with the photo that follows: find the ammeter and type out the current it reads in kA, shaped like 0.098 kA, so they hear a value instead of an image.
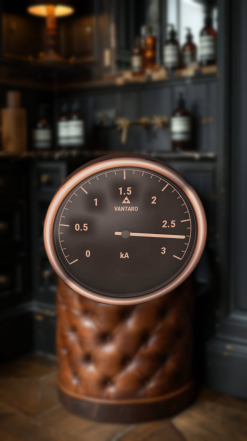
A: 2.7 kA
